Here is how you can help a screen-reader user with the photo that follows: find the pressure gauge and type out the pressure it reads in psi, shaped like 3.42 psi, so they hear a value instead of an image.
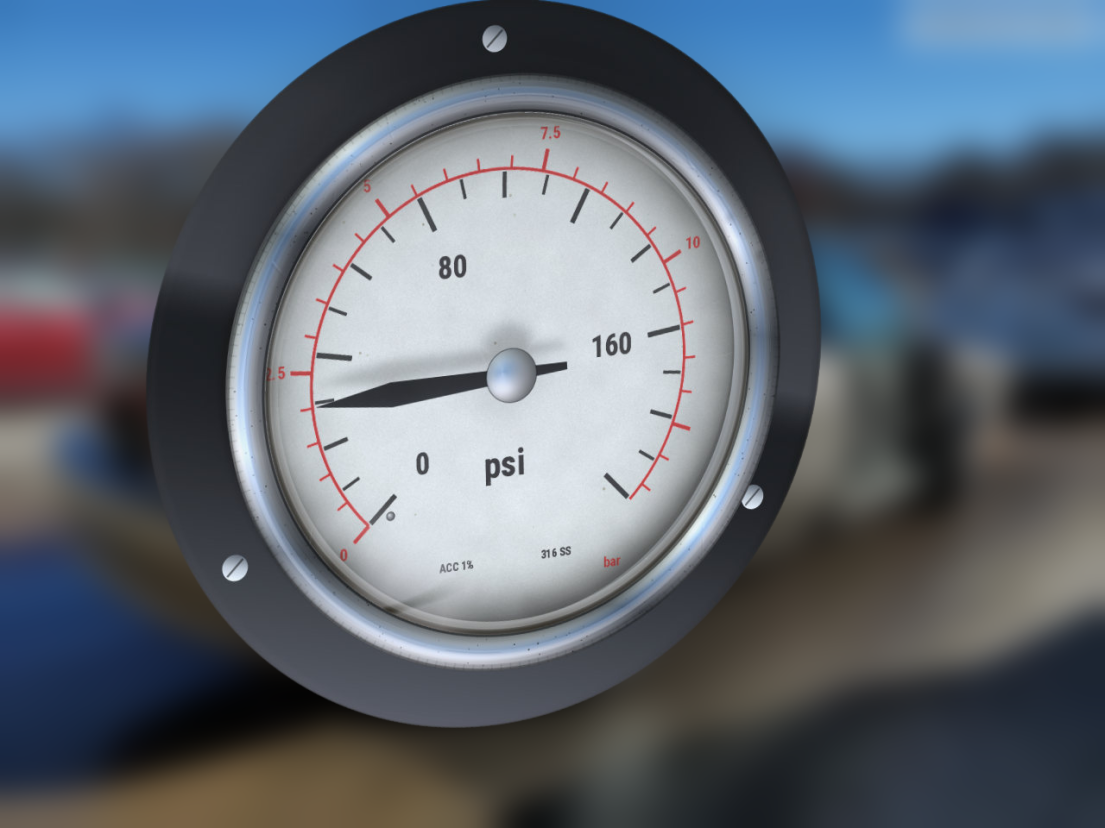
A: 30 psi
